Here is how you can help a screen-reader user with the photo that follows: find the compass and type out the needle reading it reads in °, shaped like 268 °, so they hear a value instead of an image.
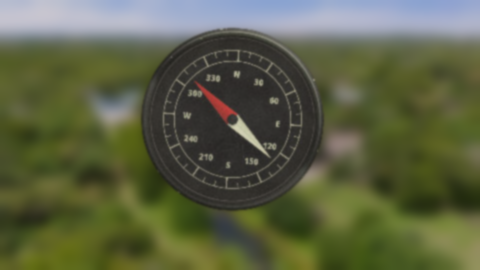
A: 310 °
